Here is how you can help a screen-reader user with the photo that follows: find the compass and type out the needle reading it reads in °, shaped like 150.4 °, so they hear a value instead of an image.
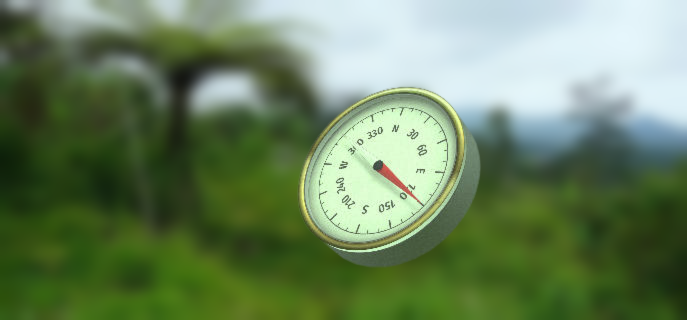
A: 120 °
